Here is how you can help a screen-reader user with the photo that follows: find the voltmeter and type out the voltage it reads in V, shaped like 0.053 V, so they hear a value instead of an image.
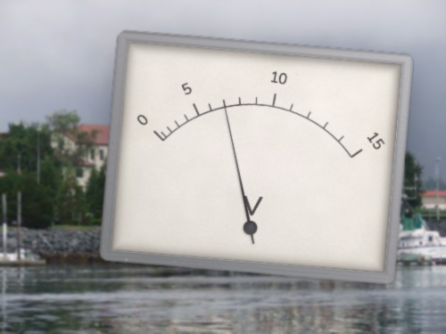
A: 7 V
